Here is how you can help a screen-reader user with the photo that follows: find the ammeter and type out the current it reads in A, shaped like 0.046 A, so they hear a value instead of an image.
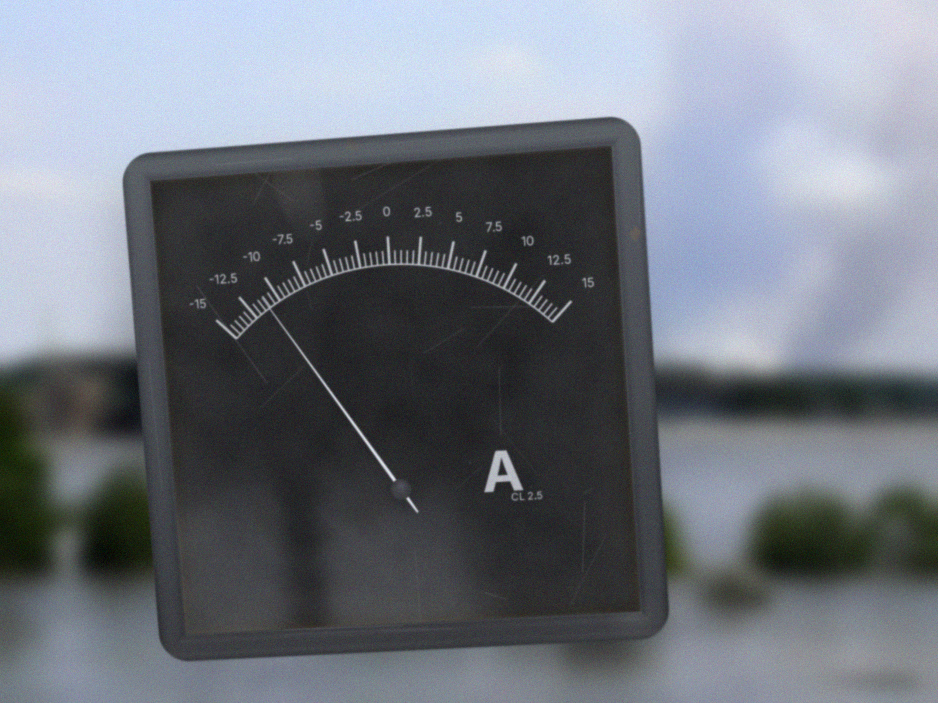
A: -11 A
